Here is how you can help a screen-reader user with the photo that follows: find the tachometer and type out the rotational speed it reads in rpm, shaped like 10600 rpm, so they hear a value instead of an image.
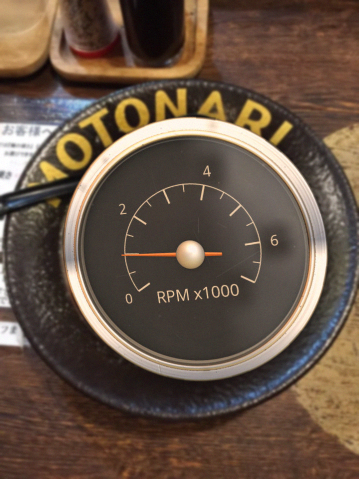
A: 1000 rpm
